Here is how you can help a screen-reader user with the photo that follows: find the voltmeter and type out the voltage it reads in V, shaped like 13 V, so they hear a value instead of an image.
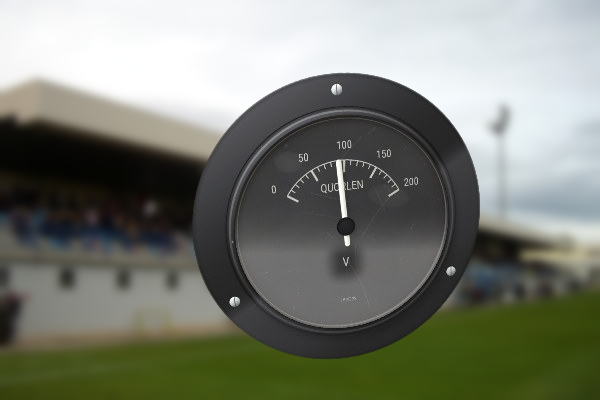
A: 90 V
